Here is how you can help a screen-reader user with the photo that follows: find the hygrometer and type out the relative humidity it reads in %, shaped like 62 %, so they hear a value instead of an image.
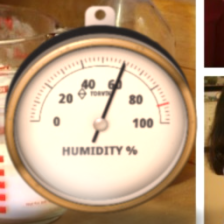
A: 60 %
